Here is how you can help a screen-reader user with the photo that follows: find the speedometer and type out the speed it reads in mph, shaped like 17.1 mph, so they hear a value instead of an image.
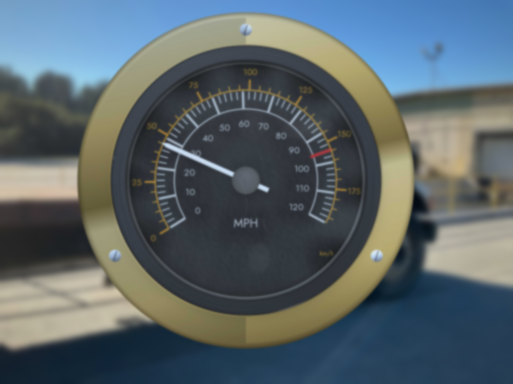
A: 28 mph
